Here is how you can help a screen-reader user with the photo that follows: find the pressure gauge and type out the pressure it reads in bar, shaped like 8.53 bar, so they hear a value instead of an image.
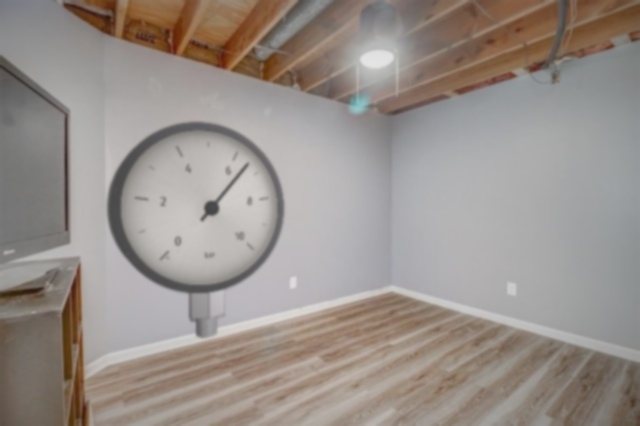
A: 6.5 bar
